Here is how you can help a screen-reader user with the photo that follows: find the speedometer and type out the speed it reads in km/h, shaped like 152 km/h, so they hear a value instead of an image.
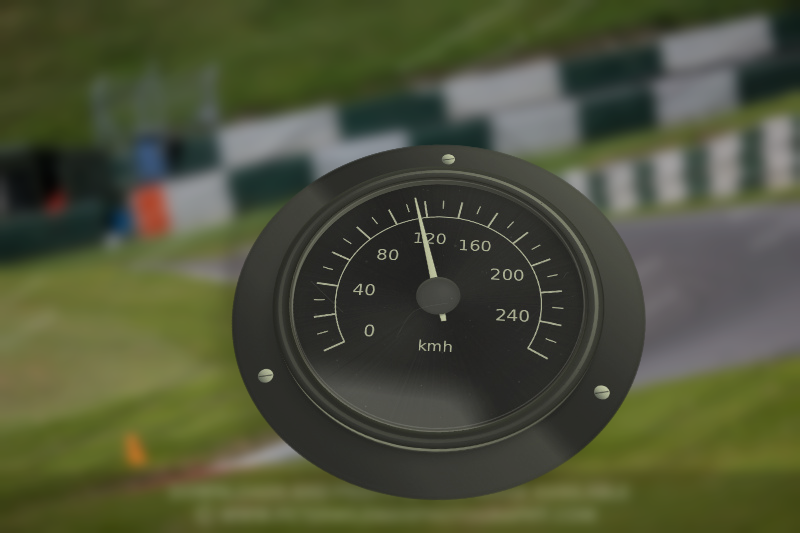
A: 115 km/h
